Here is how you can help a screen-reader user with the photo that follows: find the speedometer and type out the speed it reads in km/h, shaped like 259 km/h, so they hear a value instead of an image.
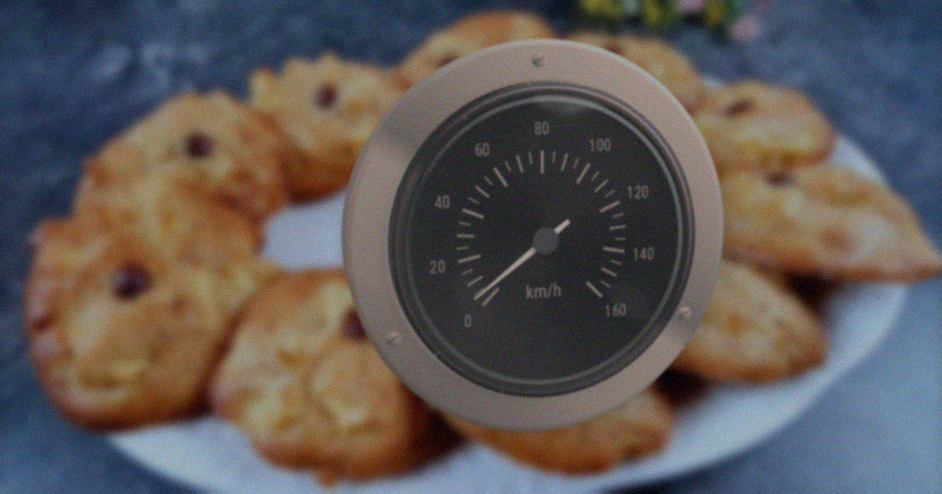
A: 5 km/h
